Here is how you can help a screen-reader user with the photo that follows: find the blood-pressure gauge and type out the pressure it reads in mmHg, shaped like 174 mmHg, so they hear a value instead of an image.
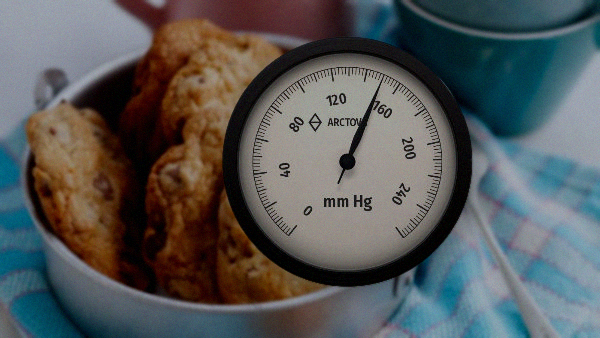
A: 150 mmHg
